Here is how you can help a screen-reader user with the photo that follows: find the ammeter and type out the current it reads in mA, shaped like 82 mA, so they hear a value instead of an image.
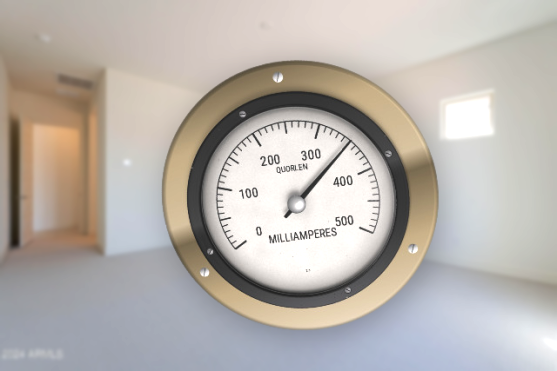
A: 350 mA
